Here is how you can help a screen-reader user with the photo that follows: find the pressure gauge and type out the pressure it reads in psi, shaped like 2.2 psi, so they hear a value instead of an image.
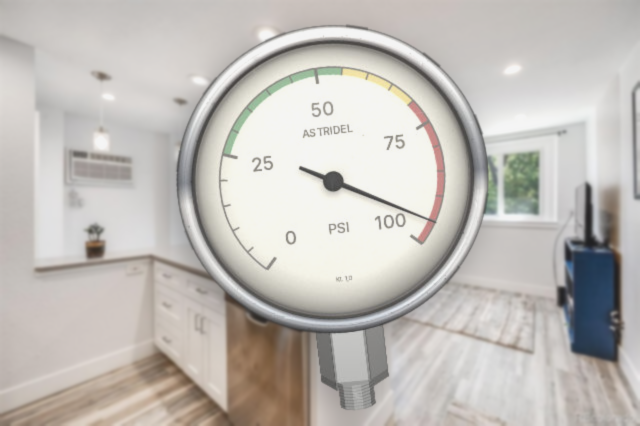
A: 95 psi
